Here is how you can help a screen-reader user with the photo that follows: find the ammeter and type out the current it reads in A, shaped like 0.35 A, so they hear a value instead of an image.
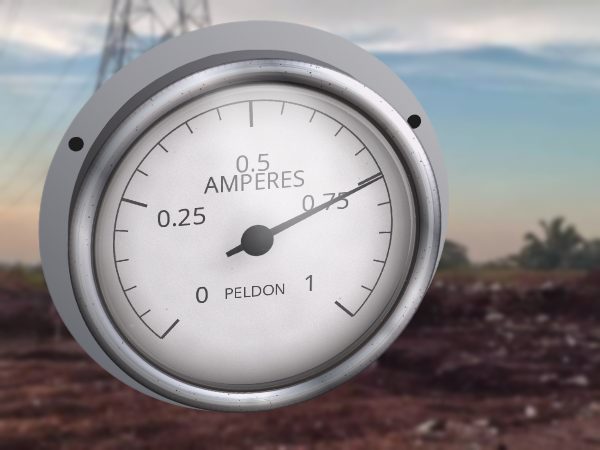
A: 0.75 A
